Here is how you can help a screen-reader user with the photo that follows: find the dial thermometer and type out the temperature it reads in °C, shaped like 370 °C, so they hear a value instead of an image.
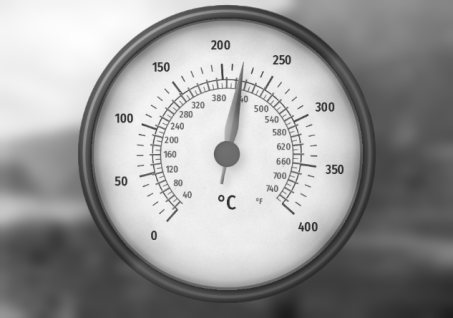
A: 220 °C
